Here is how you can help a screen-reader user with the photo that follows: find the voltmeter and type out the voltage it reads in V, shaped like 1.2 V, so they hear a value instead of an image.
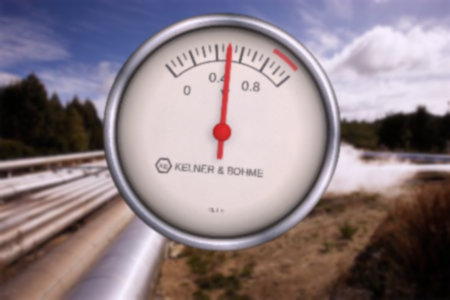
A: 0.5 V
